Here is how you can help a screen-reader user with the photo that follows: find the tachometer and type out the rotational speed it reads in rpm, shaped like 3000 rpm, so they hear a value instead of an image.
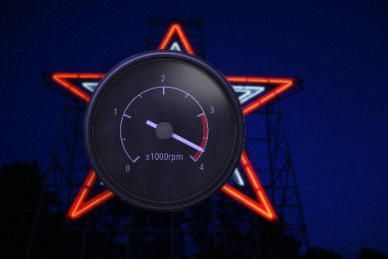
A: 3750 rpm
